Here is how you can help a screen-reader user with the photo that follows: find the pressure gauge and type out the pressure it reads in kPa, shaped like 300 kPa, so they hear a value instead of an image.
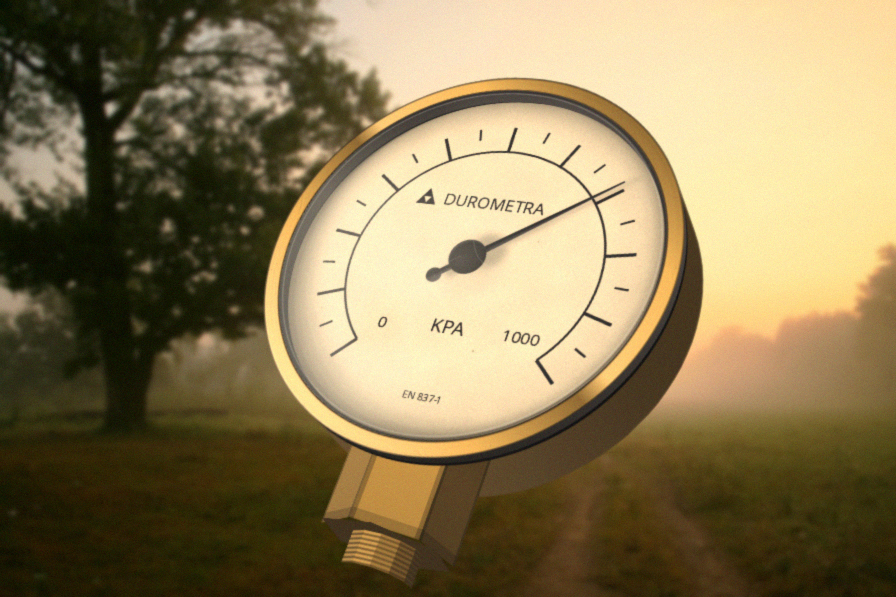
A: 700 kPa
